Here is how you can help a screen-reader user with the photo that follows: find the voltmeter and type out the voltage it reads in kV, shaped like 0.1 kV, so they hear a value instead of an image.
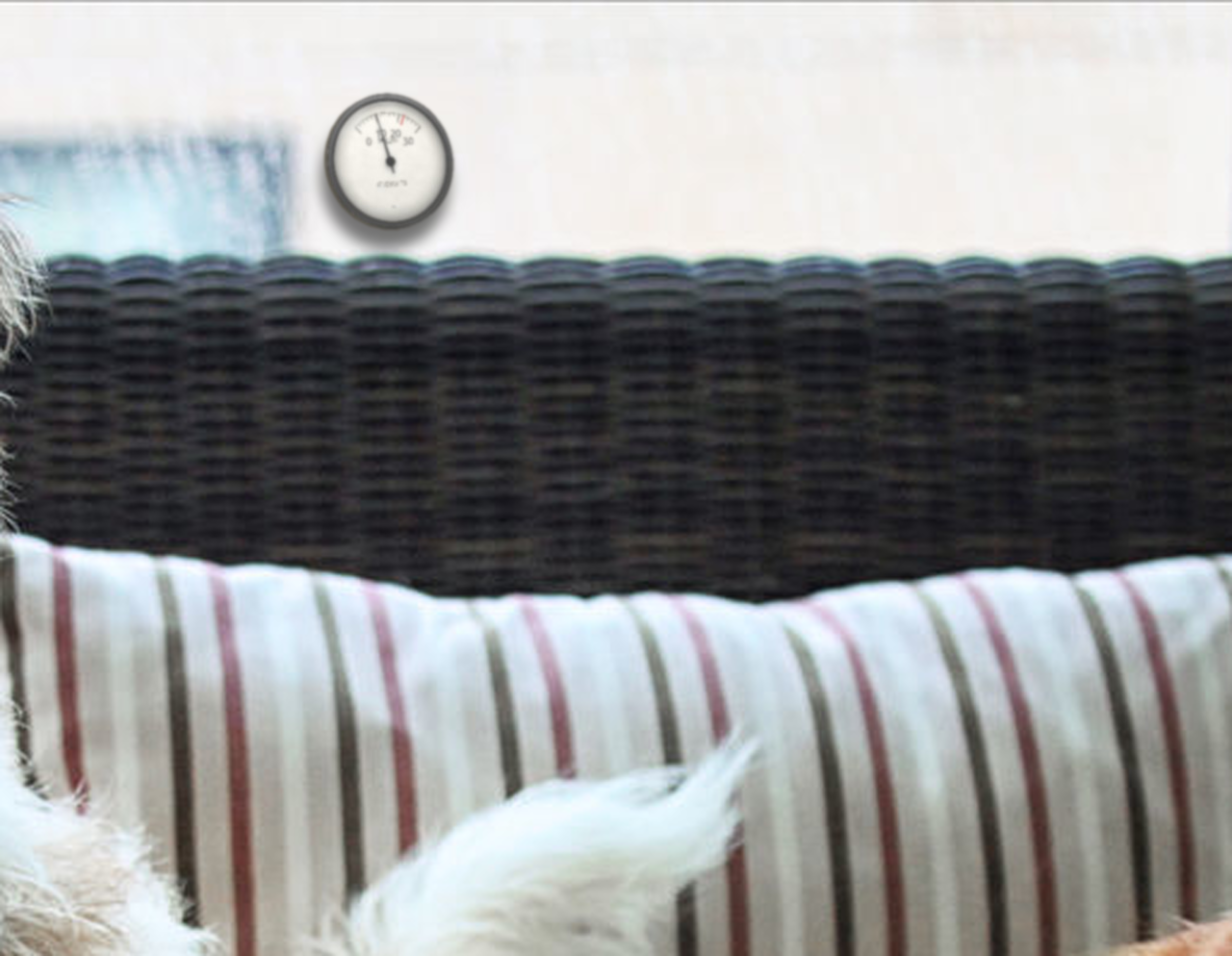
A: 10 kV
